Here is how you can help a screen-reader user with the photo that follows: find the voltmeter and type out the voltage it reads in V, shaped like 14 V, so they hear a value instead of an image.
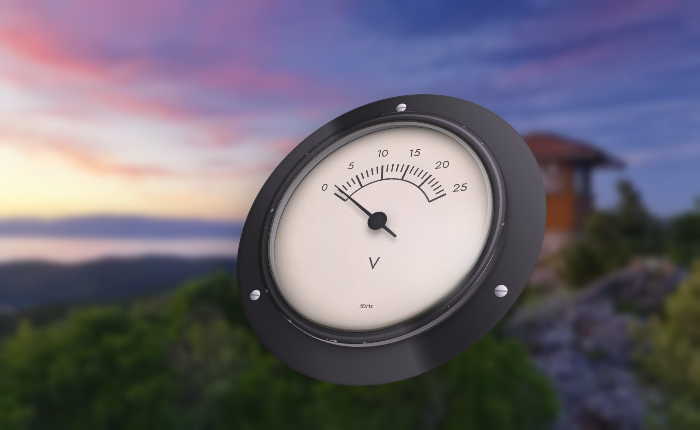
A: 1 V
